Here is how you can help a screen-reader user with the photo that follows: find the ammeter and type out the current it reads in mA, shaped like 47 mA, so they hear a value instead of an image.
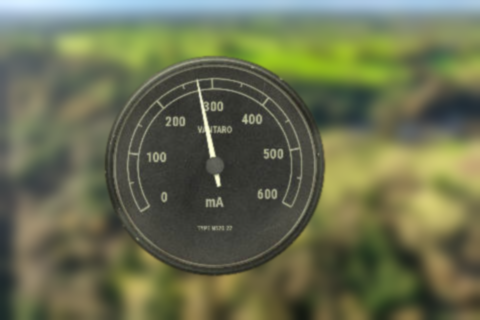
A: 275 mA
